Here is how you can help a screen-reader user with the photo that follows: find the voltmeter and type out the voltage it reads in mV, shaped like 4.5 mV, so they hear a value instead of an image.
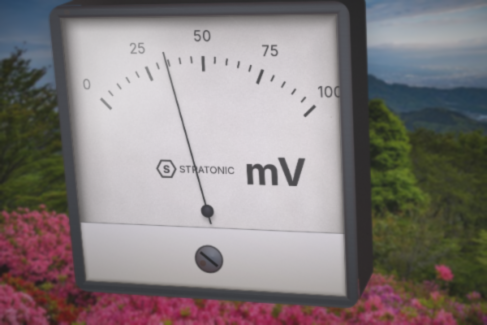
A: 35 mV
